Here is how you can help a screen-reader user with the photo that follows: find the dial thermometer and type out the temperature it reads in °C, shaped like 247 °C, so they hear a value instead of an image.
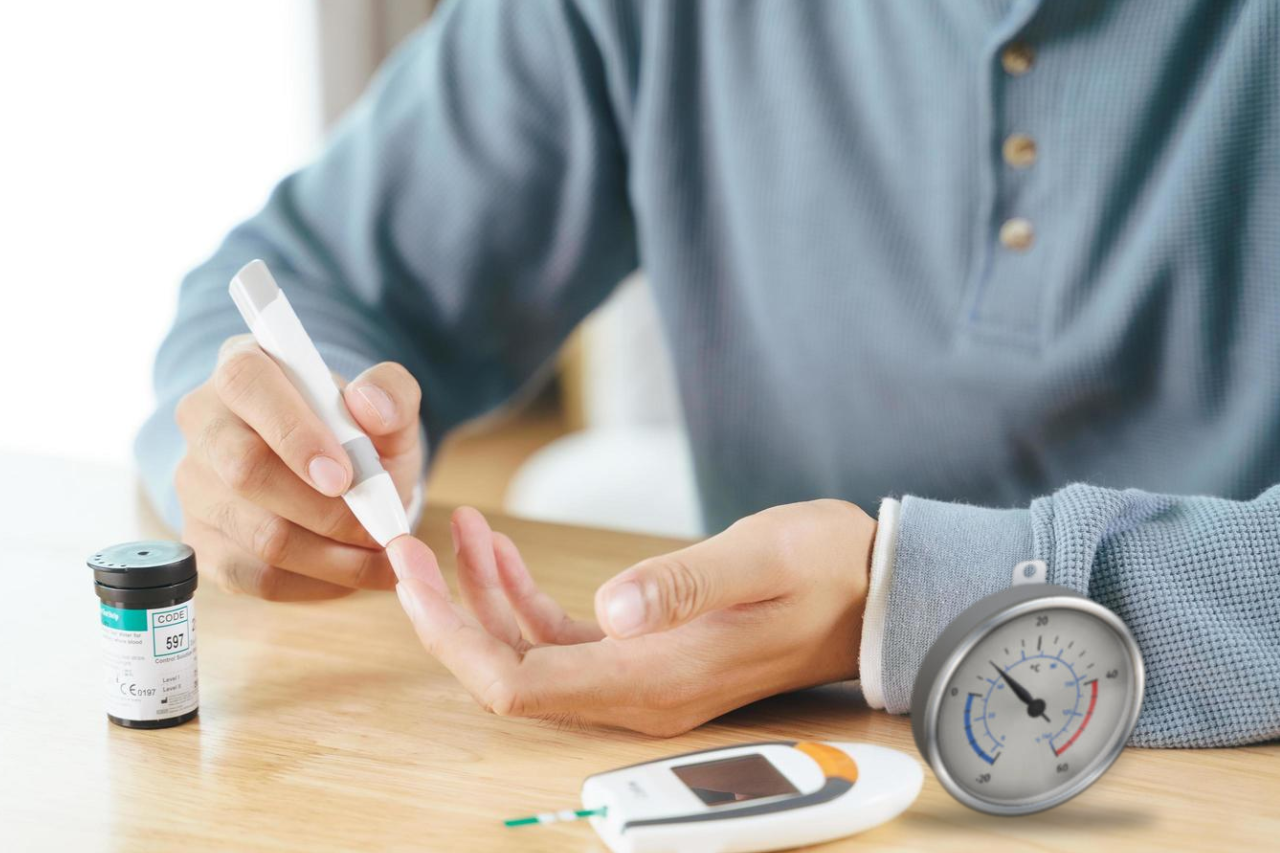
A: 8 °C
